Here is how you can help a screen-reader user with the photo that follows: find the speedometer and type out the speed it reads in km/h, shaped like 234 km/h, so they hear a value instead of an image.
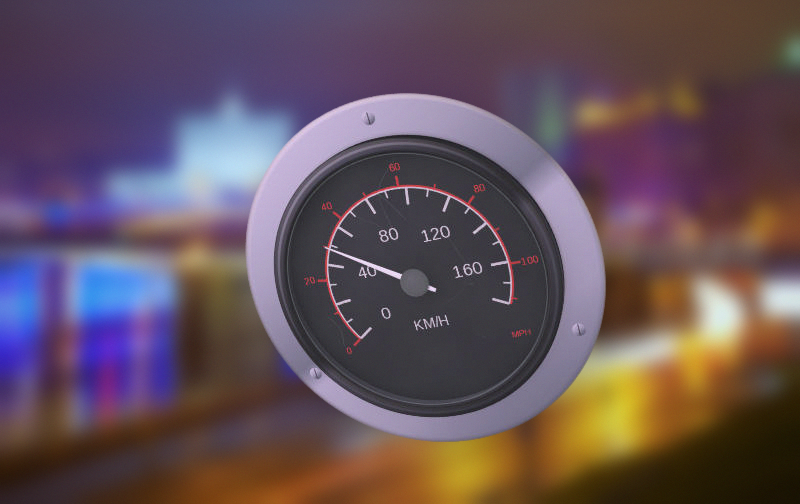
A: 50 km/h
